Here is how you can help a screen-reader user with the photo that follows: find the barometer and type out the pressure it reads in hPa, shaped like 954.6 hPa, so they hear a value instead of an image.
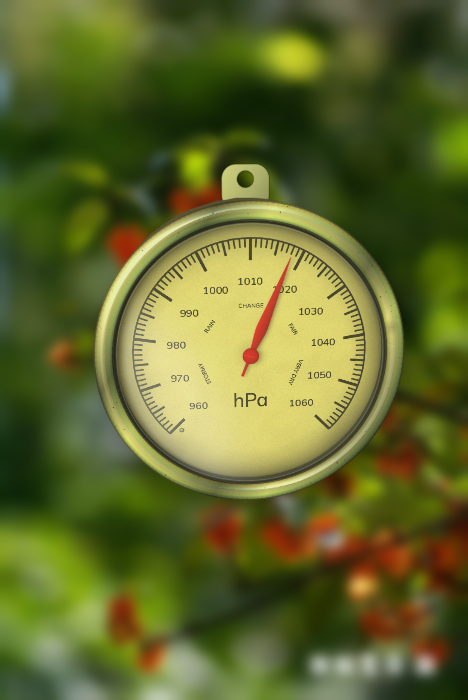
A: 1018 hPa
